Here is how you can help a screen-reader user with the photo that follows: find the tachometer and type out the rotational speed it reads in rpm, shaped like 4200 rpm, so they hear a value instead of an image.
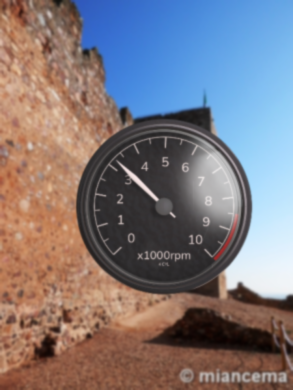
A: 3250 rpm
